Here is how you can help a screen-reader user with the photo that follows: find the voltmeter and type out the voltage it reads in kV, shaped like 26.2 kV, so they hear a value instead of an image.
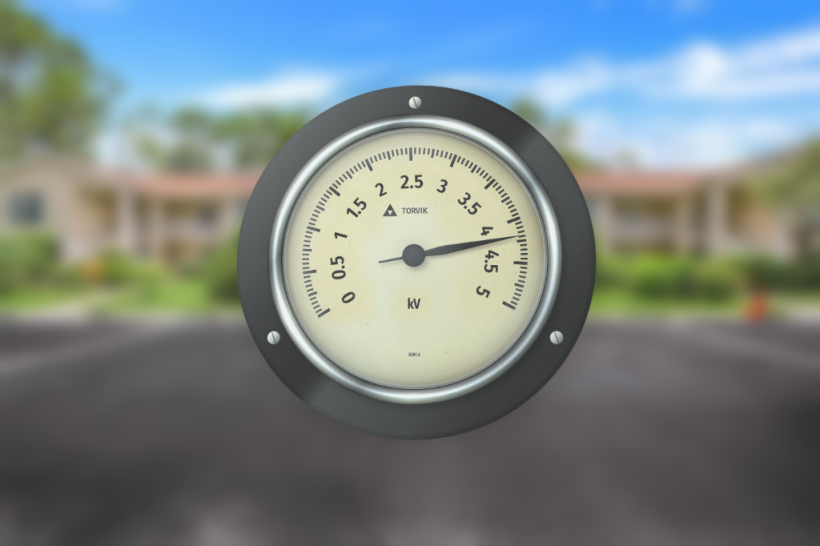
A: 4.2 kV
